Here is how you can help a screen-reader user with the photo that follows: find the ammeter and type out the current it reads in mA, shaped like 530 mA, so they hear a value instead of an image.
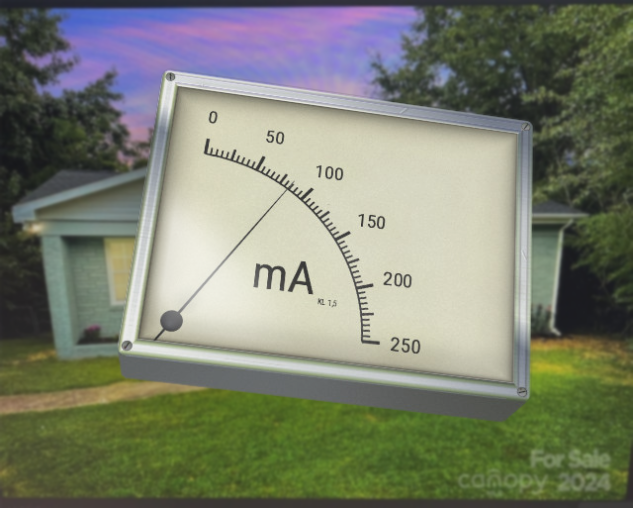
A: 85 mA
